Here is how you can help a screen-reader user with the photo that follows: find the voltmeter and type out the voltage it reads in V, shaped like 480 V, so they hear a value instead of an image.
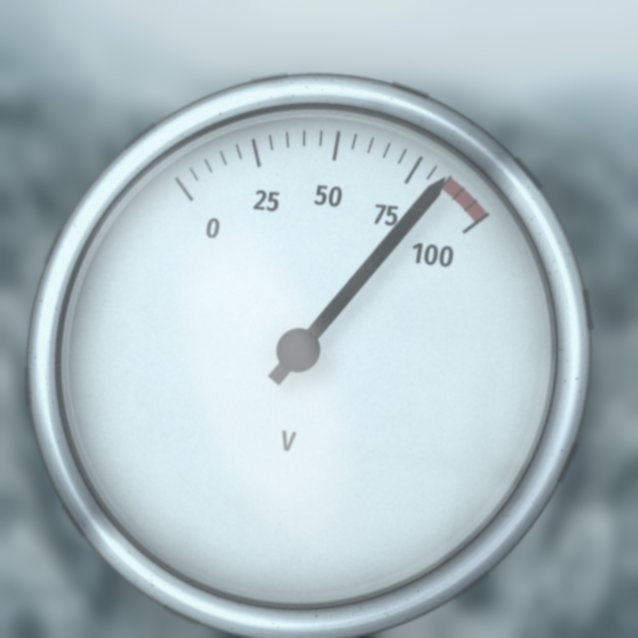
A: 85 V
